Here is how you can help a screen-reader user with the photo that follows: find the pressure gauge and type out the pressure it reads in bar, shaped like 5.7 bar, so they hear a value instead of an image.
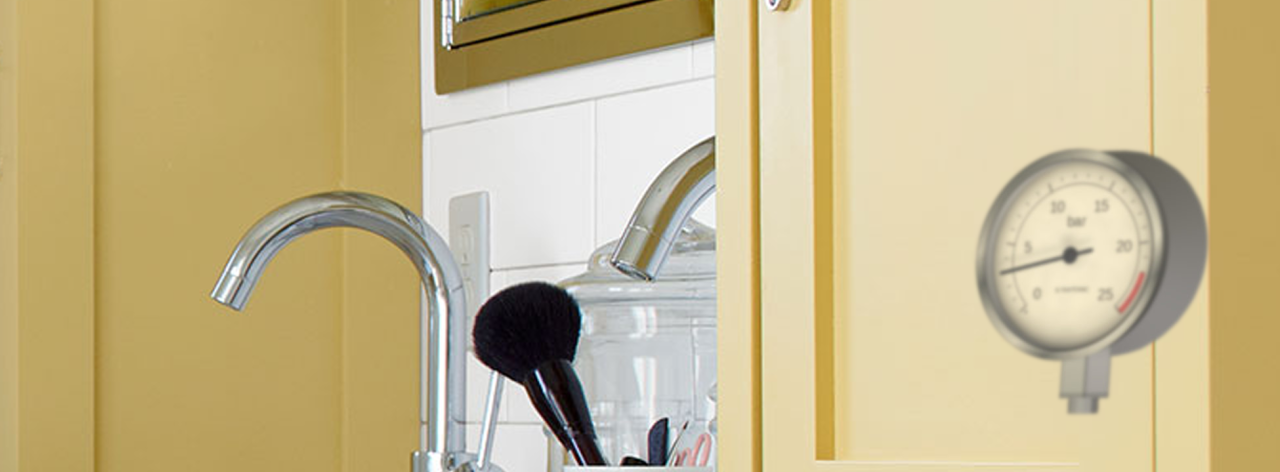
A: 3 bar
